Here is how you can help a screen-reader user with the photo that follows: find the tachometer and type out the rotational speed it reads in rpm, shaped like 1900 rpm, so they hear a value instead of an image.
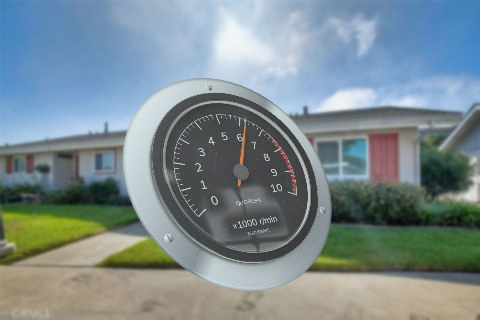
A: 6200 rpm
